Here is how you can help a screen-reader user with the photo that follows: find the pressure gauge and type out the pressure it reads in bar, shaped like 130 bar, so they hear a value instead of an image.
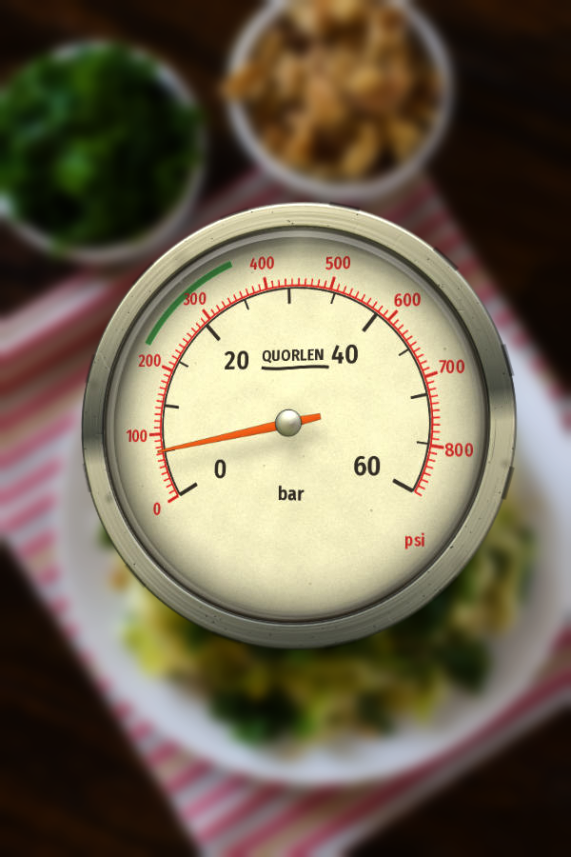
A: 5 bar
